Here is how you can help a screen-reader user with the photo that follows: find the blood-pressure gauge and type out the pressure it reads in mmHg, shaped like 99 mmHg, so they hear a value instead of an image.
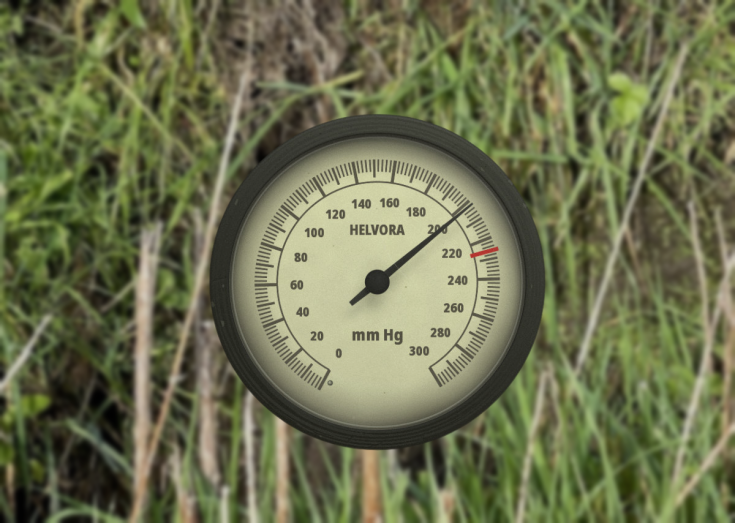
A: 202 mmHg
